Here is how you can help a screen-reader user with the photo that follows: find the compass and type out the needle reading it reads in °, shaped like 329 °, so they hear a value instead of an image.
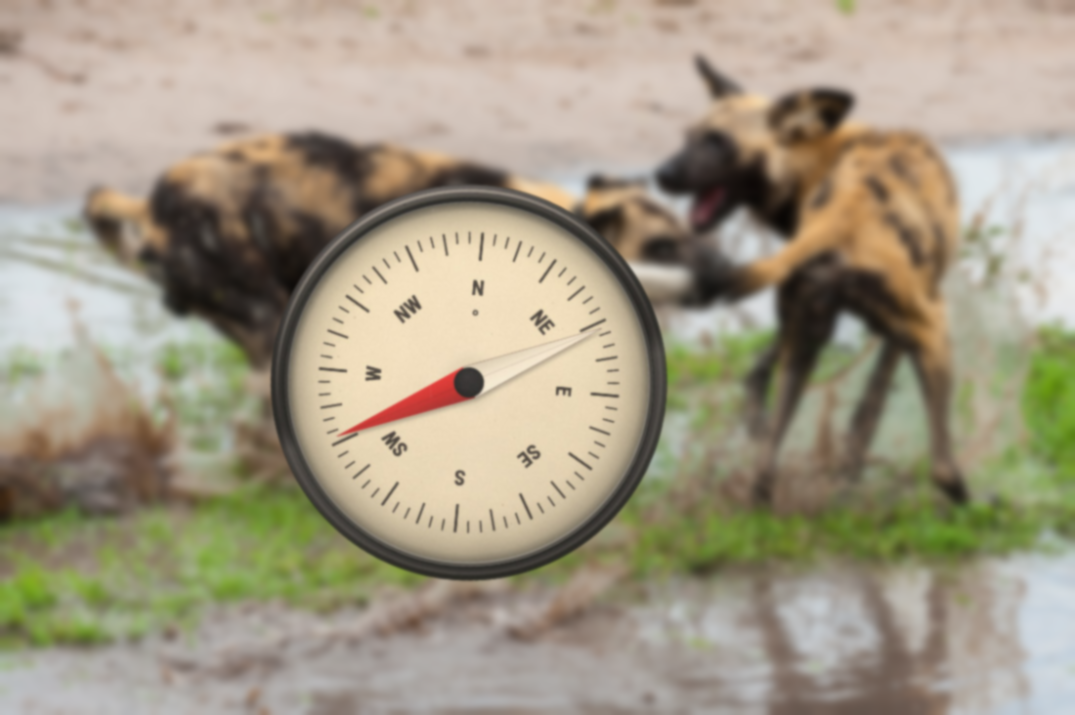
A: 242.5 °
